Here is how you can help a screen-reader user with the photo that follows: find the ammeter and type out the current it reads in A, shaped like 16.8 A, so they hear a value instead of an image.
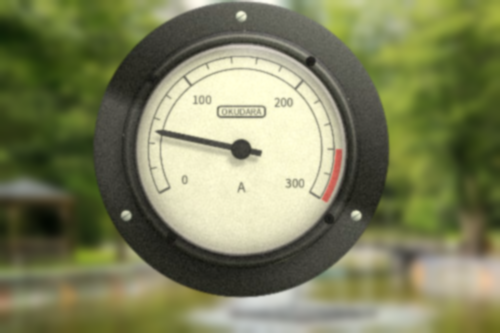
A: 50 A
